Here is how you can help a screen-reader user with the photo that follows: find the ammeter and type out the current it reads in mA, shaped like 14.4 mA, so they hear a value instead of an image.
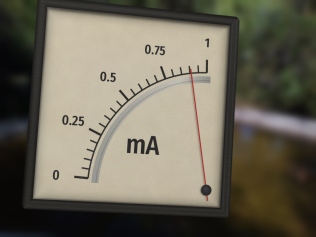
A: 0.9 mA
